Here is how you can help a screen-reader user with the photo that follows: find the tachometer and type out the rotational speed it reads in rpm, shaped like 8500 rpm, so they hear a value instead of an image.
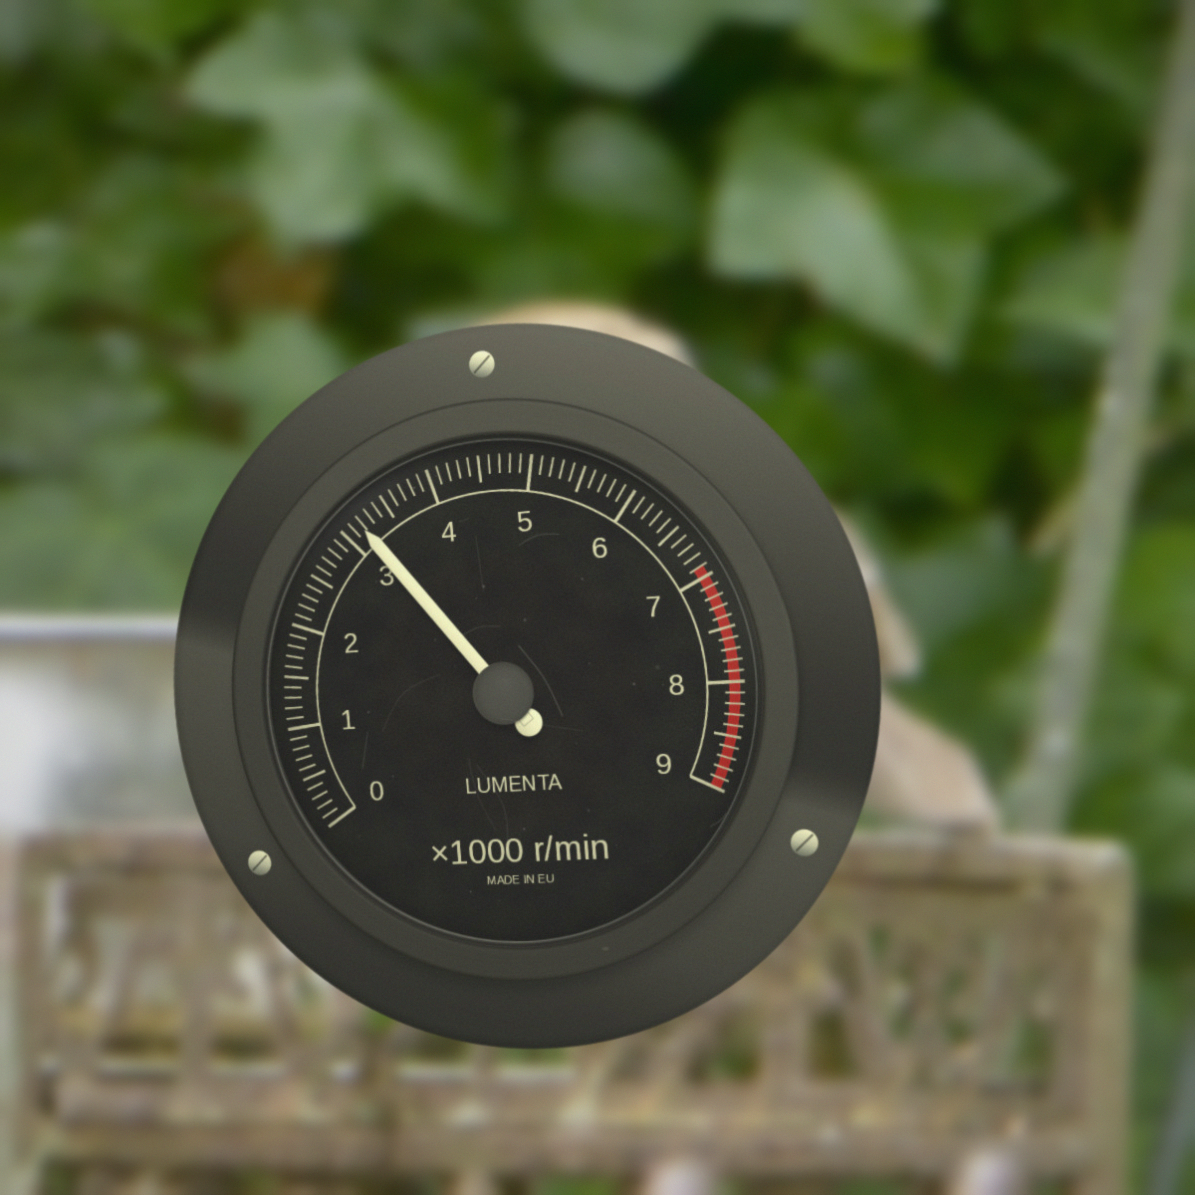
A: 3200 rpm
